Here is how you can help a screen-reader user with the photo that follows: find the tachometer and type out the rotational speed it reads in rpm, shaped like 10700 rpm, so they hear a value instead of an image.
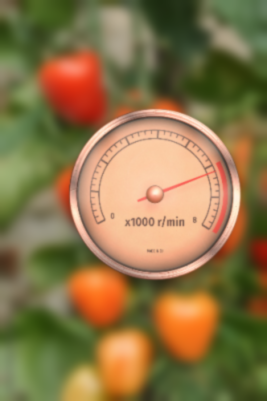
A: 6200 rpm
